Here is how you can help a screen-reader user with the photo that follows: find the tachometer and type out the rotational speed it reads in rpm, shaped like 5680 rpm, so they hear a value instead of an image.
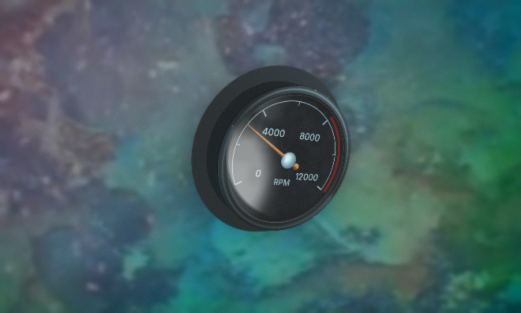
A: 3000 rpm
